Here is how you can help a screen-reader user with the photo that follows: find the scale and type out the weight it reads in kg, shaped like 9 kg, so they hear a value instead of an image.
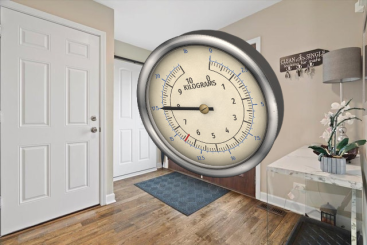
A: 8 kg
